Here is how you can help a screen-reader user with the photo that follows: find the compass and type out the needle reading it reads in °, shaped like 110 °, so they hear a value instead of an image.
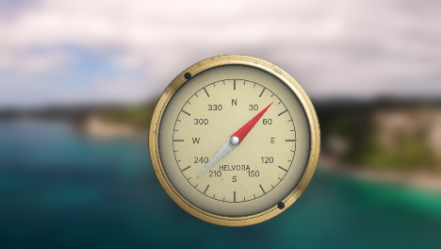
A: 45 °
